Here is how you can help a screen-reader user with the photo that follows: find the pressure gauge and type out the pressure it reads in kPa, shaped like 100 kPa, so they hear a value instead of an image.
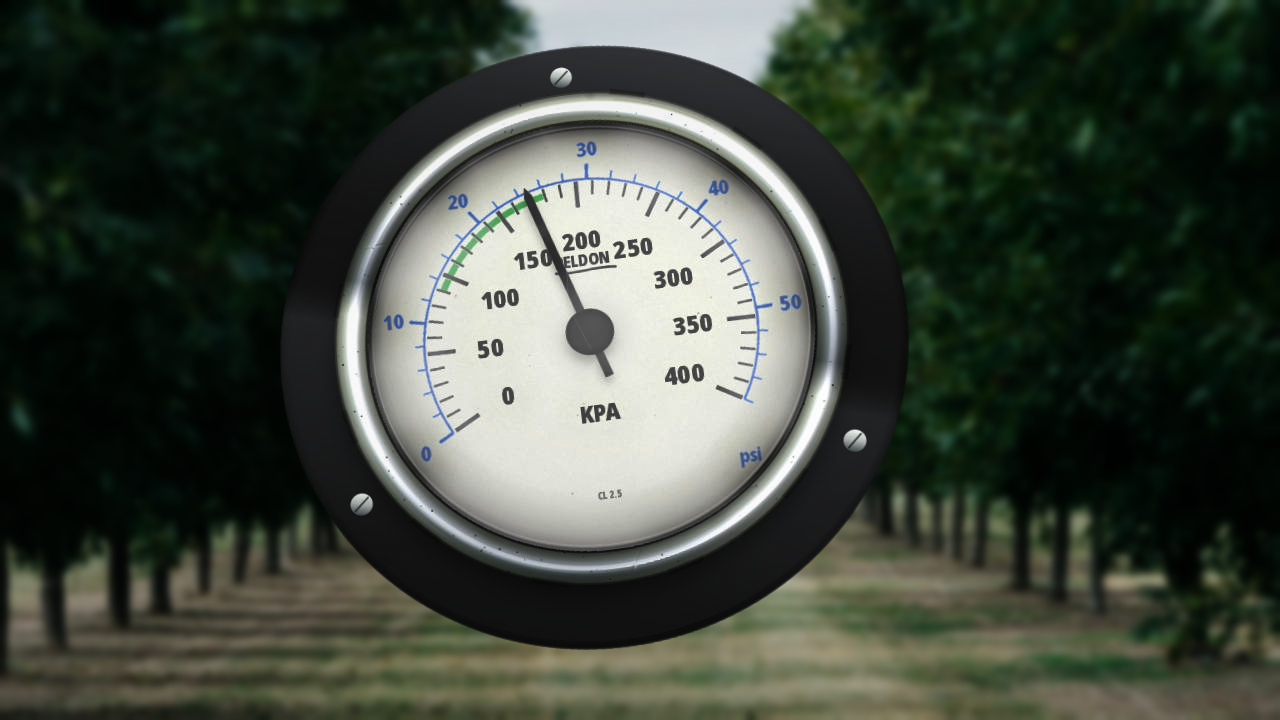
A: 170 kPa
